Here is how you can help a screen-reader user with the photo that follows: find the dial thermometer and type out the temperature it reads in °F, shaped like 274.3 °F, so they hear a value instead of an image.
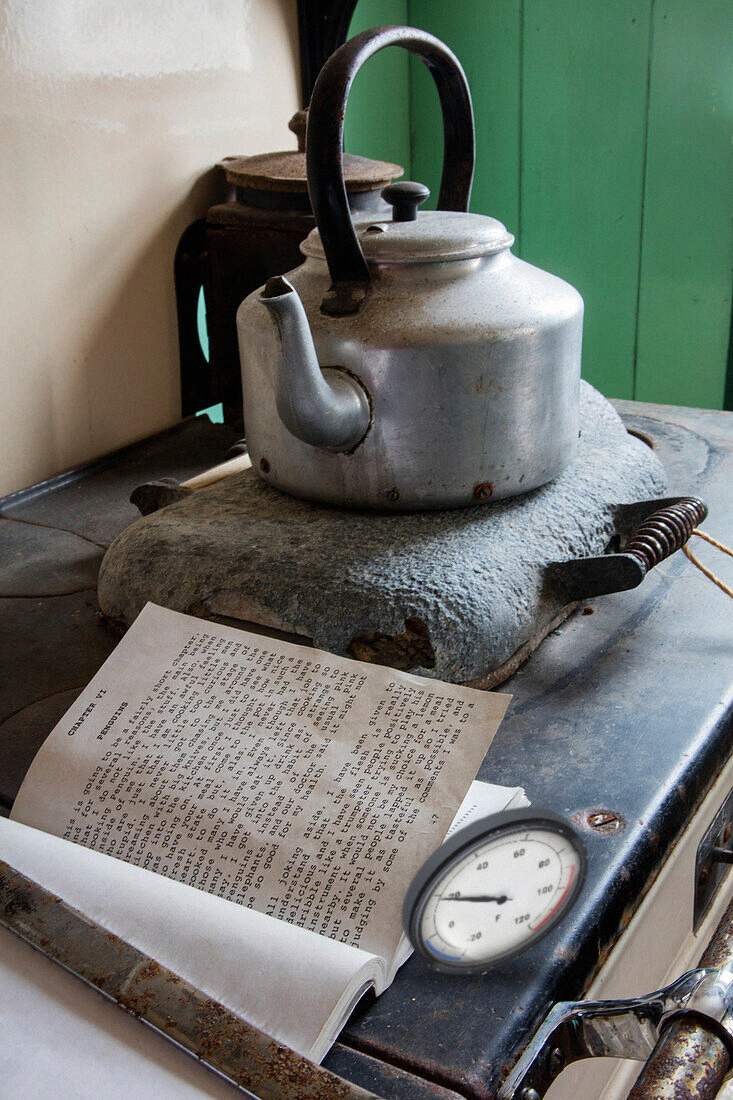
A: 20 °F
